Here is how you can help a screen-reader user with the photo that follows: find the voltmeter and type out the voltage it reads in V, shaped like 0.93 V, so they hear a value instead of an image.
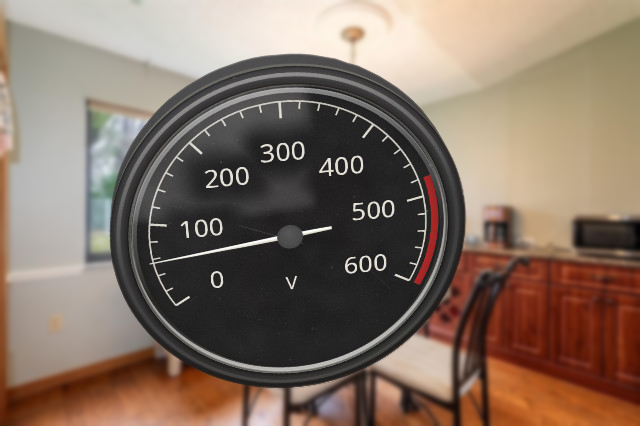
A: 60 V
